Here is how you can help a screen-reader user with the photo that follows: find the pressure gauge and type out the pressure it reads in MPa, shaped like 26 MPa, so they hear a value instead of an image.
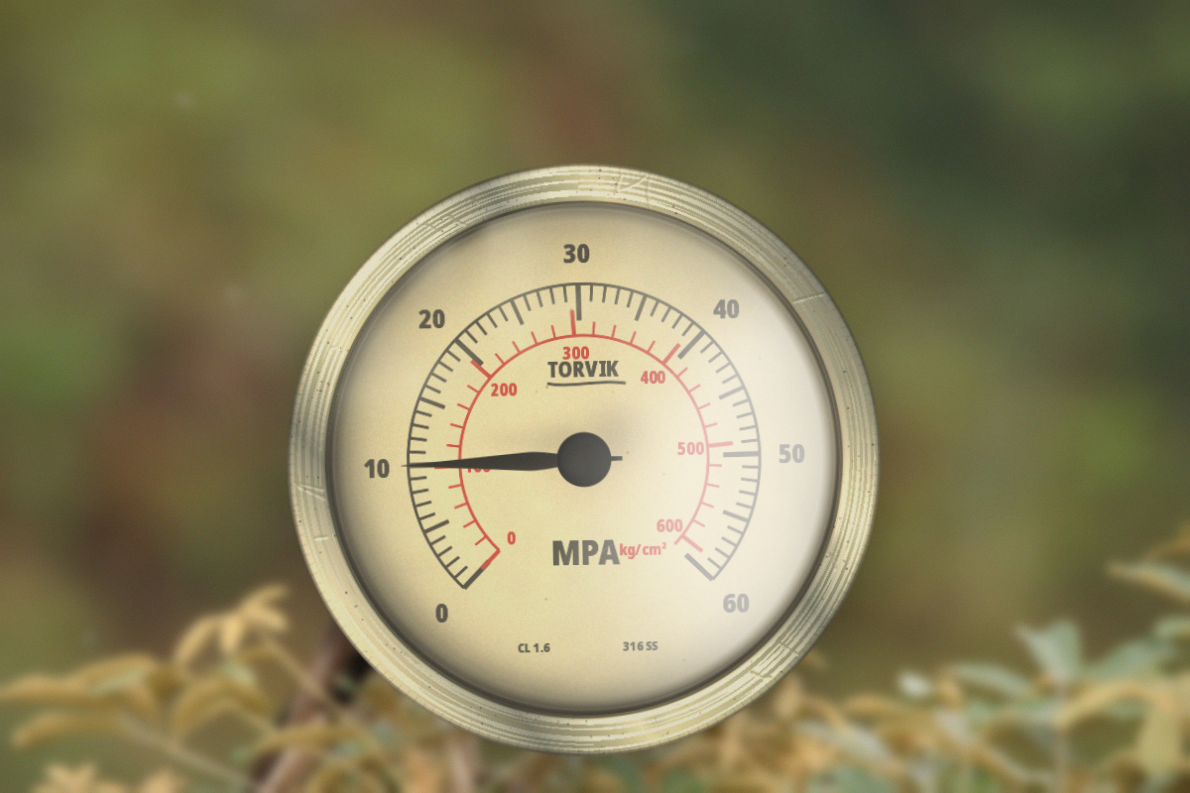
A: 10 MPa
